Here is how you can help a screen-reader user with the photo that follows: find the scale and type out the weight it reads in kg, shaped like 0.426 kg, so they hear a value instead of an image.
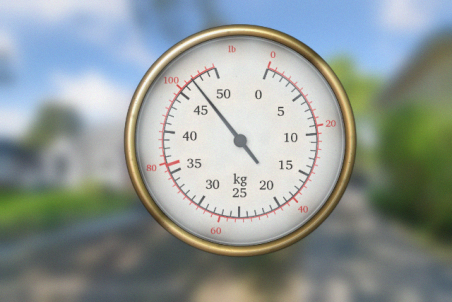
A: 47 kg
